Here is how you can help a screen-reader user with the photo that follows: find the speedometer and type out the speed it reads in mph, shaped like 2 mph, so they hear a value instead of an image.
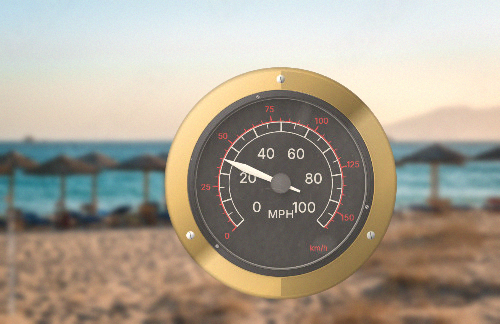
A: 25 mph
